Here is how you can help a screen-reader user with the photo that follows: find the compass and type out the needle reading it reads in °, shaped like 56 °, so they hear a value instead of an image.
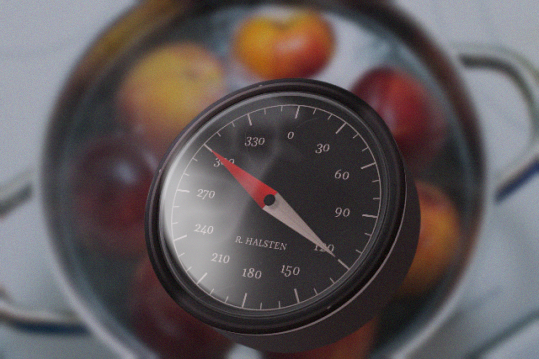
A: 300 °
